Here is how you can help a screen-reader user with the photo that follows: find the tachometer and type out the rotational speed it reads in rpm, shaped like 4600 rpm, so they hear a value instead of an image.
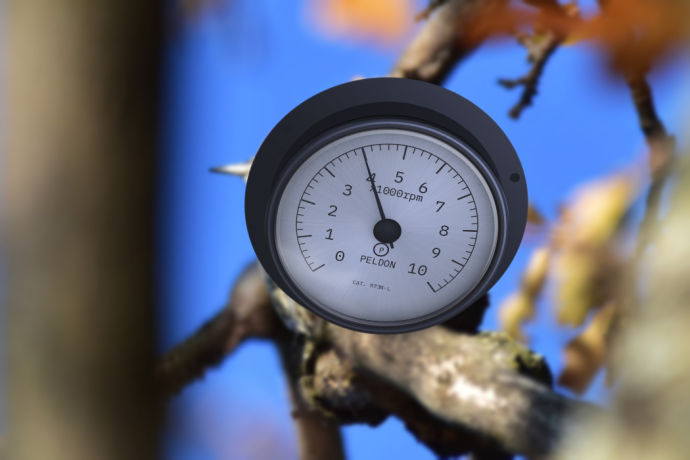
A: 4000 rpm
